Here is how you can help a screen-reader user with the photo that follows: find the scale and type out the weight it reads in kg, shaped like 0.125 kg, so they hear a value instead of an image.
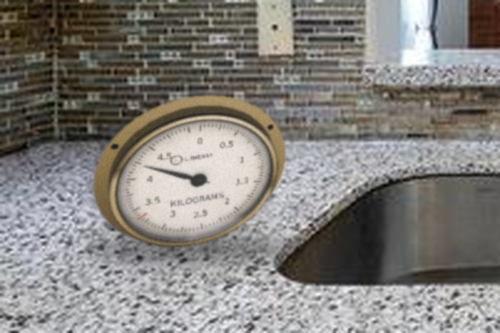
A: 4.25 kg
